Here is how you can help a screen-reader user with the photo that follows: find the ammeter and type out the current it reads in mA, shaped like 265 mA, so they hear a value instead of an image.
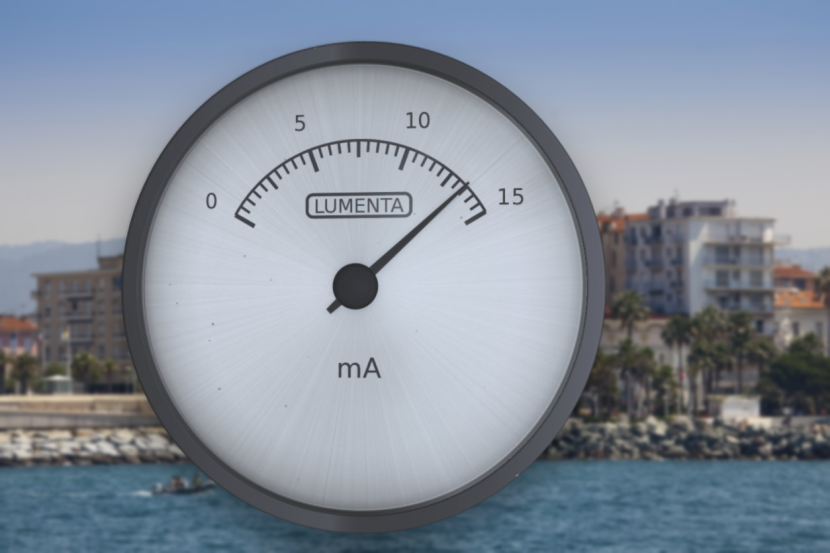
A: 13.5 mA
